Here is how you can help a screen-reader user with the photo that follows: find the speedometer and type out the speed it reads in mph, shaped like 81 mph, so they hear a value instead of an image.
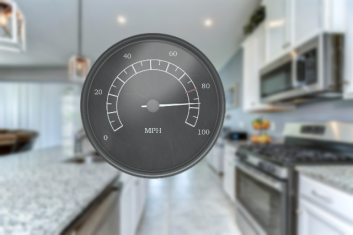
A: 87.5 mph
